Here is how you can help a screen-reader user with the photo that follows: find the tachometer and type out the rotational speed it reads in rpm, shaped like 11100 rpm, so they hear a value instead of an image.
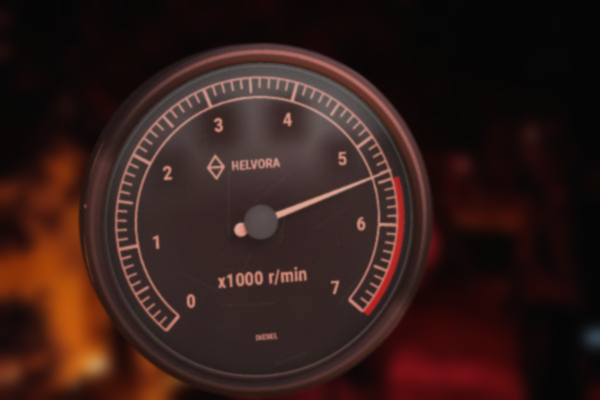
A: 5400 rpm
